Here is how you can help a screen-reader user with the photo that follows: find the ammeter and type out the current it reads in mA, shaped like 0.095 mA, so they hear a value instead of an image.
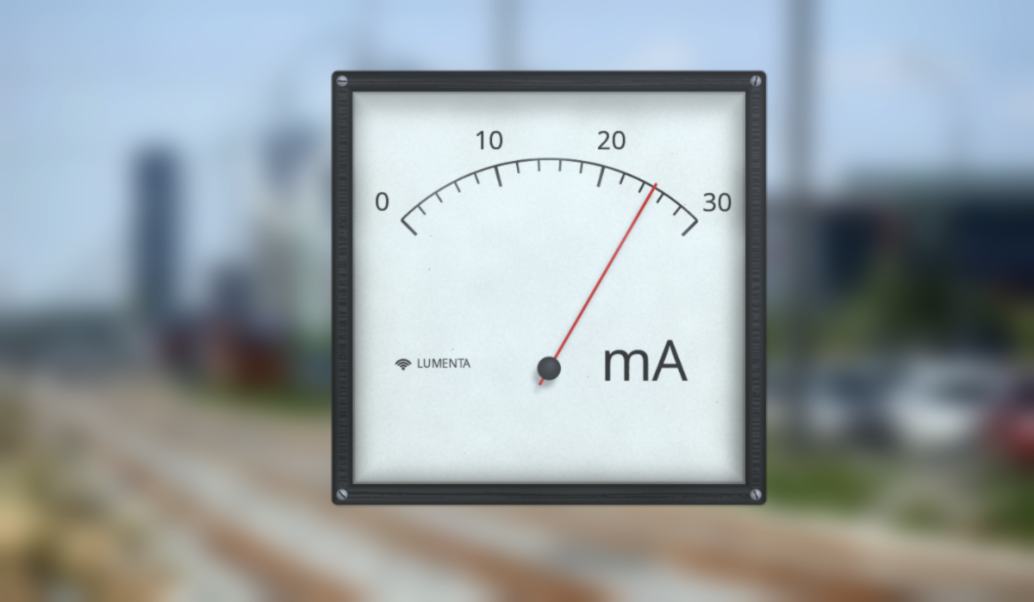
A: 25 mA
